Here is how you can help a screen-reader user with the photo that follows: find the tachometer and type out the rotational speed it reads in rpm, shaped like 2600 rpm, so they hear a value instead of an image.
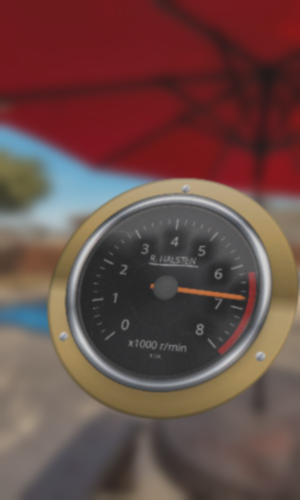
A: 6800 rpm
